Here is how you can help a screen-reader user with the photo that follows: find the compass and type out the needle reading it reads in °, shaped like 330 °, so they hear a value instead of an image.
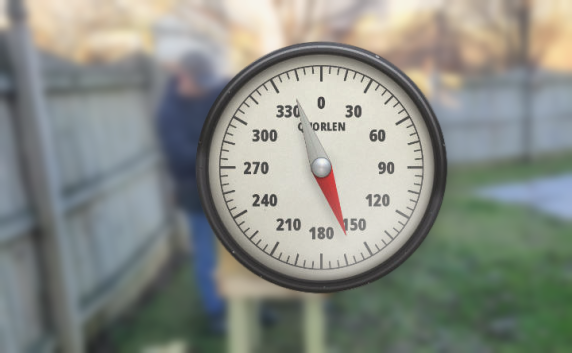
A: 160 °
